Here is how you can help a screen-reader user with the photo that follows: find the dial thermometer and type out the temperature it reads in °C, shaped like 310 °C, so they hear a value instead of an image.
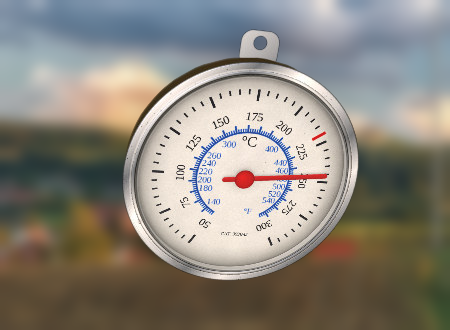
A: 245 °C
